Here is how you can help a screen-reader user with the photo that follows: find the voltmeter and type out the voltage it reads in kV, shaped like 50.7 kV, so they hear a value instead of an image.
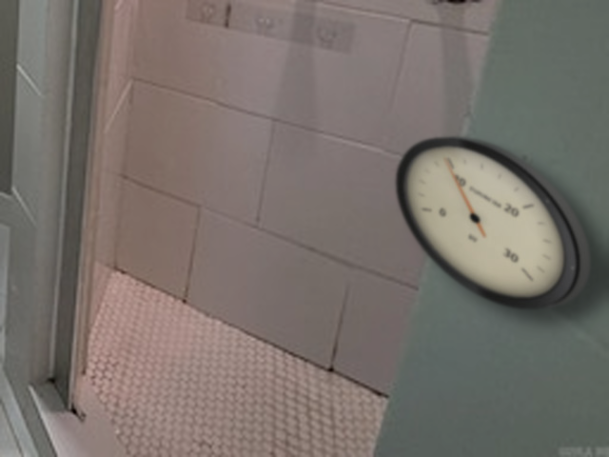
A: 10 kV
